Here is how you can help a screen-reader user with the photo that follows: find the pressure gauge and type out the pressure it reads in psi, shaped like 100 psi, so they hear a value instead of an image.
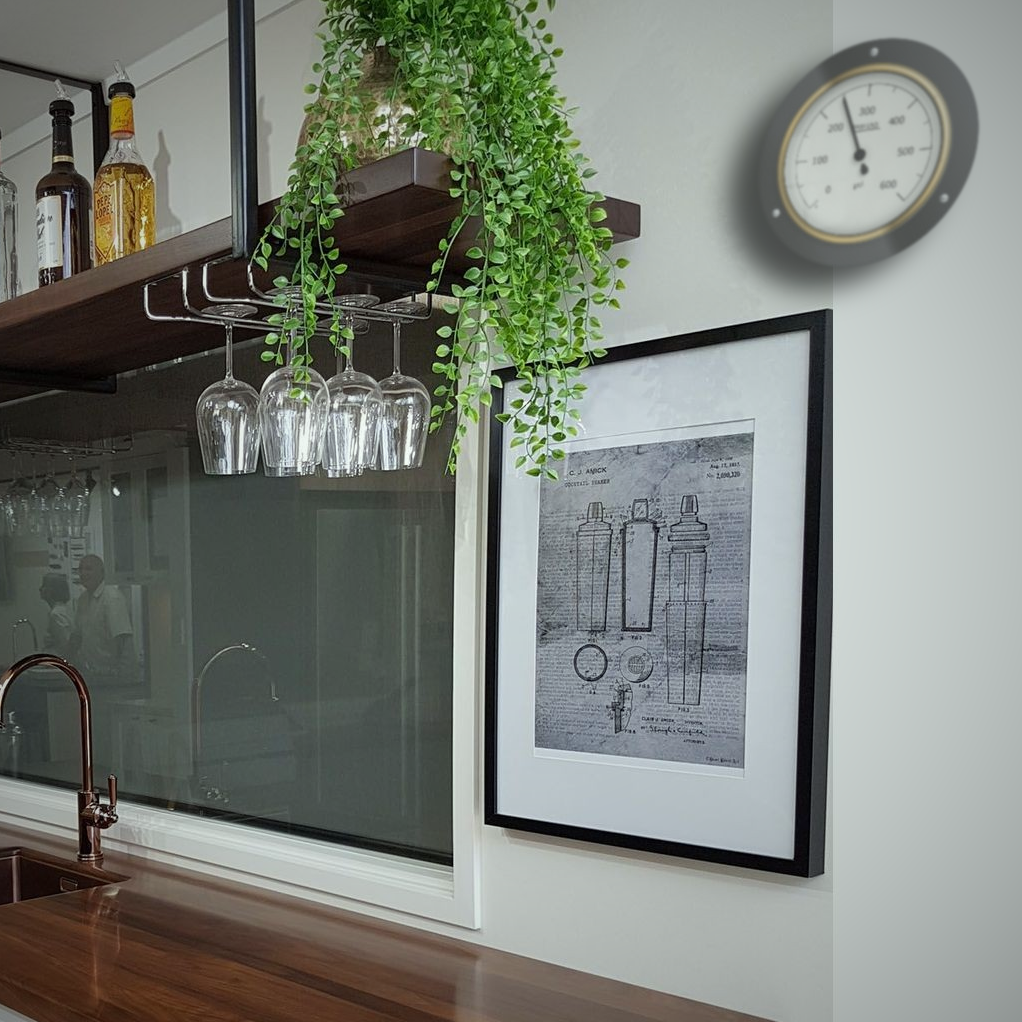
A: 250 psi
